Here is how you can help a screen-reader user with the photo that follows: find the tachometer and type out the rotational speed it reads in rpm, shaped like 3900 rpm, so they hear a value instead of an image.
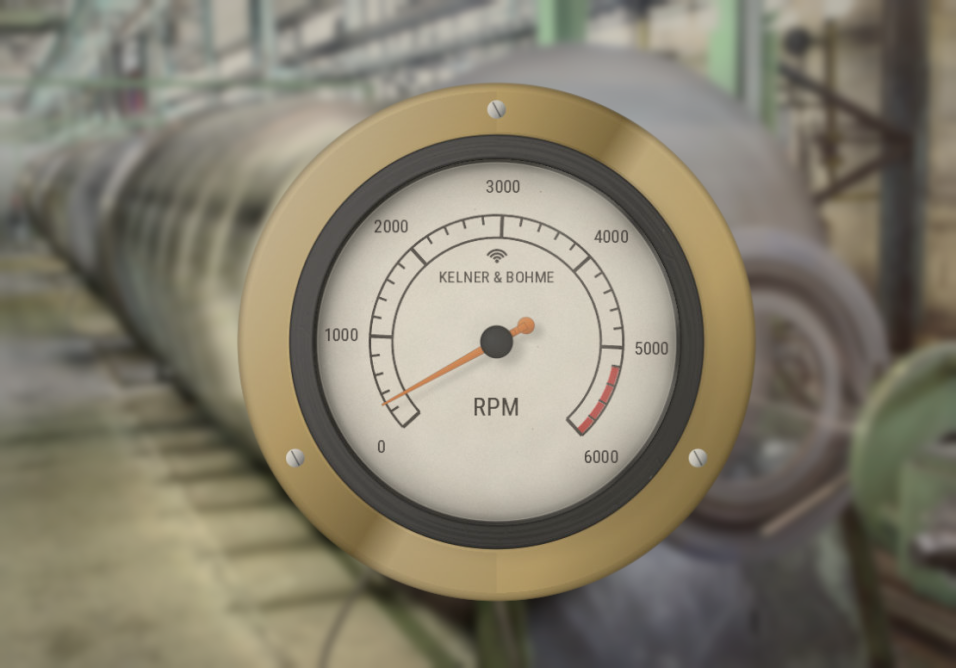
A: 300 rpm
